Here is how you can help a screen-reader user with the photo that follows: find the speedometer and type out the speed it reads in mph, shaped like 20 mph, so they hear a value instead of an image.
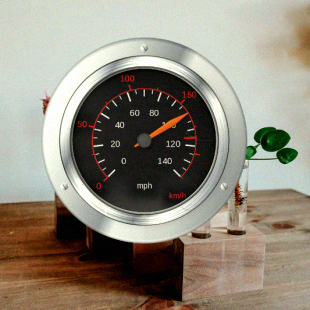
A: 100 mph
